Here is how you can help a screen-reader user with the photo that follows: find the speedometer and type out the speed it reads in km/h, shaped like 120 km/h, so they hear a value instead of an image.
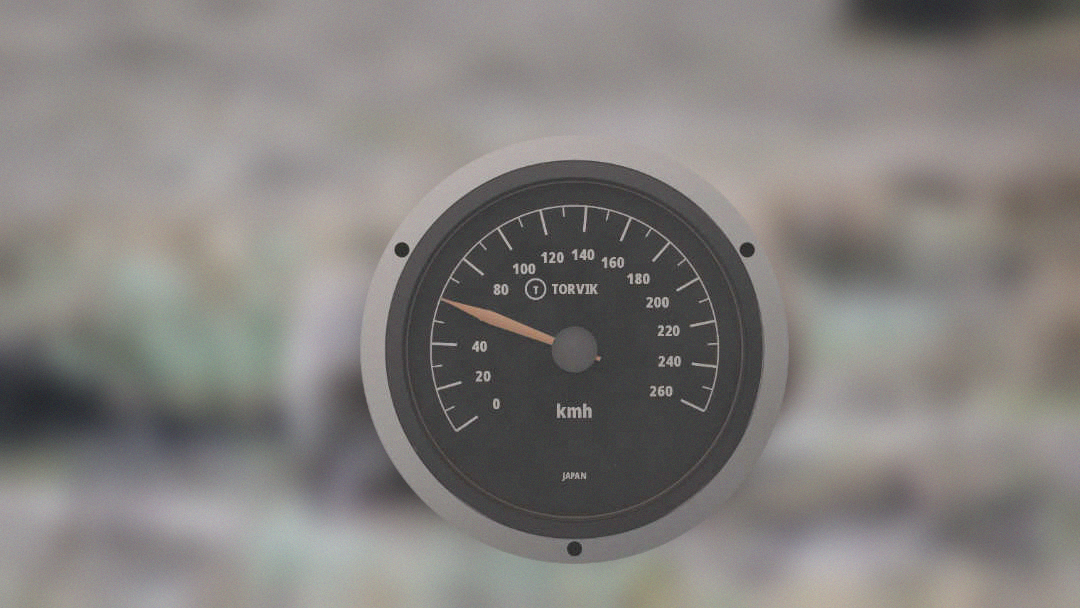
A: 60 km/h
